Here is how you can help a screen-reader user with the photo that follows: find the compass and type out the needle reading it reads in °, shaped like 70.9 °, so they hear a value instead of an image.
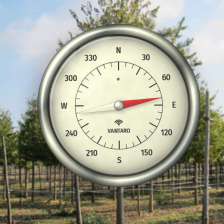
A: 80 °
